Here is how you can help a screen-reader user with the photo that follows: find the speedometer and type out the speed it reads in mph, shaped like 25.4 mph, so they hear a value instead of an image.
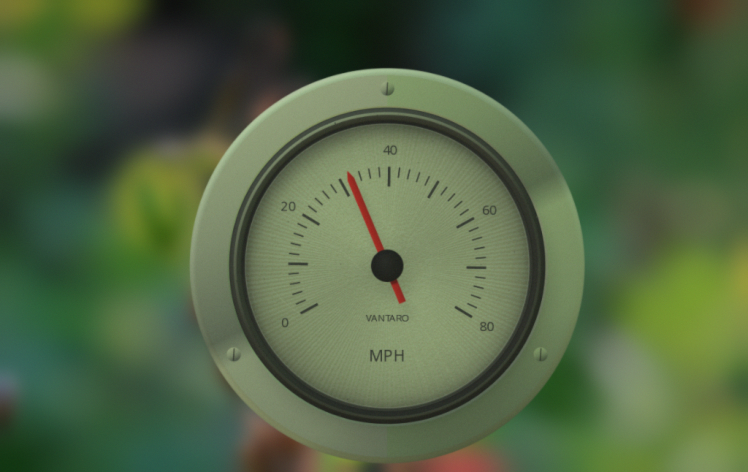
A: 32 mph
